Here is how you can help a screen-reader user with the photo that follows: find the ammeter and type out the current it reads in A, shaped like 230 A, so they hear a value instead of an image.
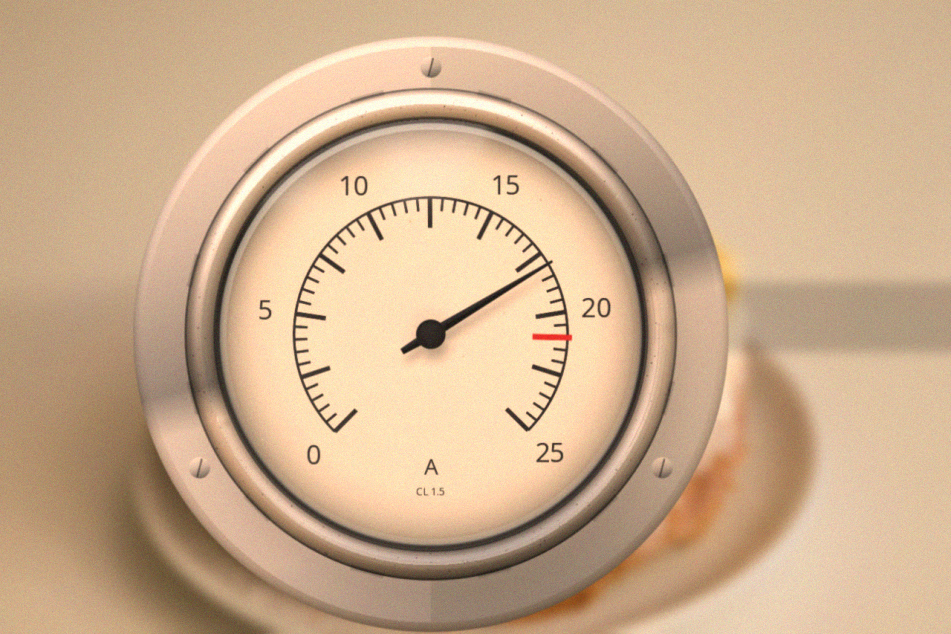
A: 18 A
